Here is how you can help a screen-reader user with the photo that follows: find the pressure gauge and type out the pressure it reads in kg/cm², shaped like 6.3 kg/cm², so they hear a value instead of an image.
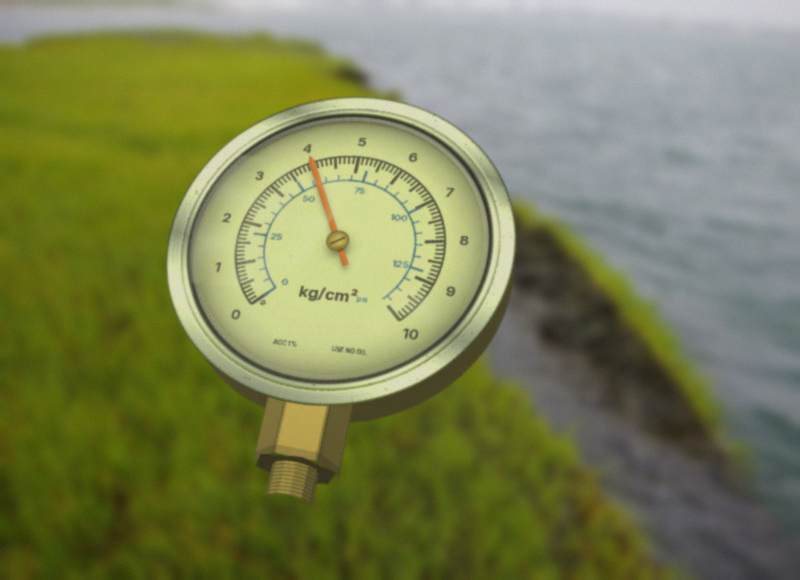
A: 4 kg/cm²
